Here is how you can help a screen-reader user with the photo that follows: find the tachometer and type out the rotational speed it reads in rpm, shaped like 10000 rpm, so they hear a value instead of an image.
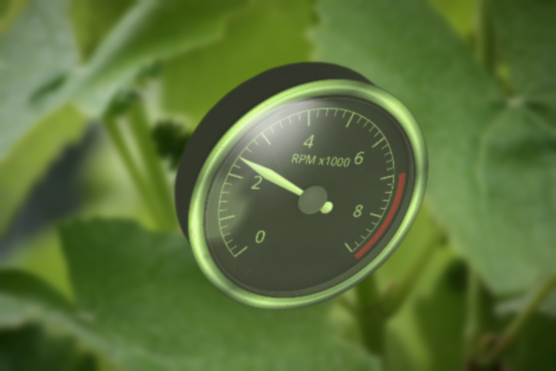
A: 2400 rpm
